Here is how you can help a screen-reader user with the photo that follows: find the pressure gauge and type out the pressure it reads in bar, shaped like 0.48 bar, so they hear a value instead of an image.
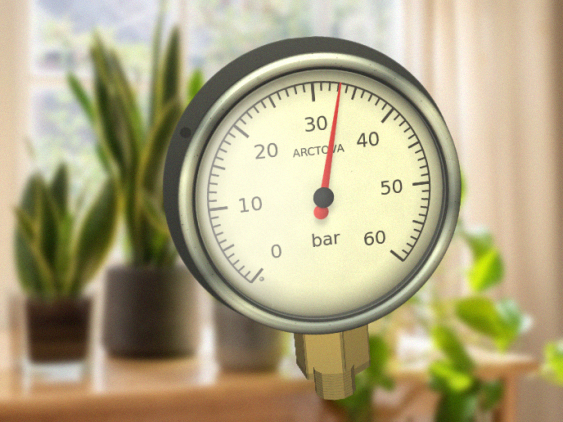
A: 33 bar
